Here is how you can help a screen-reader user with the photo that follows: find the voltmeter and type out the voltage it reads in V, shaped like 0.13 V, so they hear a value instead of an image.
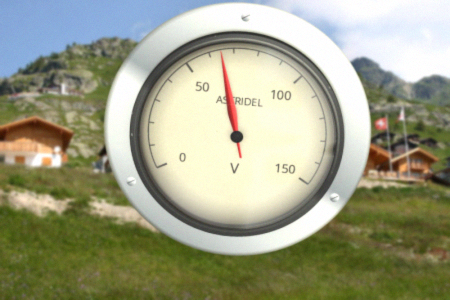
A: 65 V
